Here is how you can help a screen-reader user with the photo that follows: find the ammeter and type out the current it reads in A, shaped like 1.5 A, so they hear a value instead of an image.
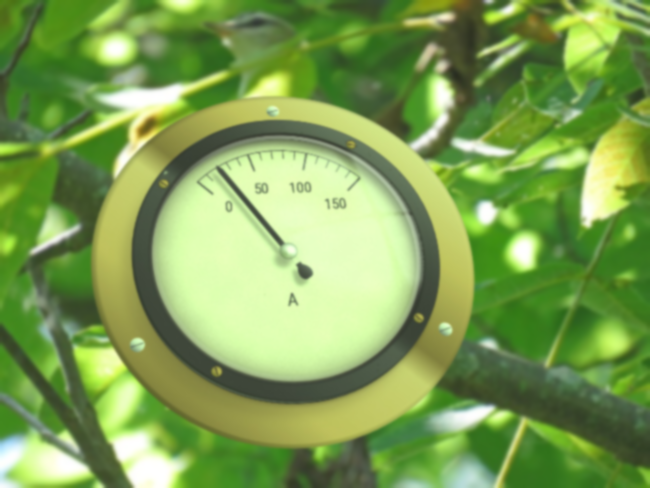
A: 20 A
